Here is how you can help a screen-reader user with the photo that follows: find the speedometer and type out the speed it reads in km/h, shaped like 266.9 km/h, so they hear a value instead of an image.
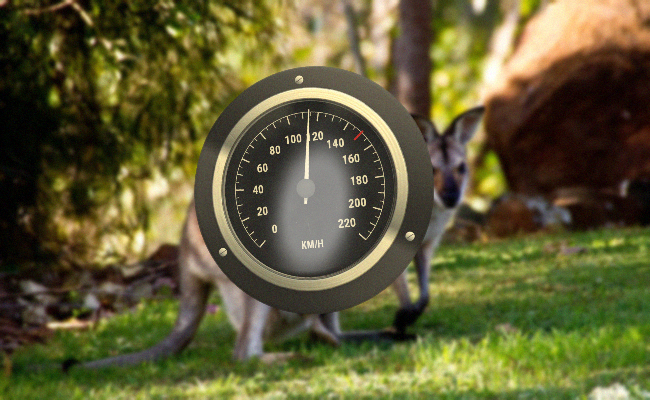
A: 115 km/h
